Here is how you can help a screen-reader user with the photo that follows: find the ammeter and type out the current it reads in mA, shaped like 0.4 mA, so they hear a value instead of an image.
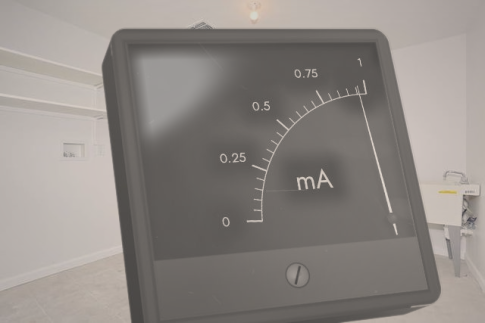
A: 0.95 mA
